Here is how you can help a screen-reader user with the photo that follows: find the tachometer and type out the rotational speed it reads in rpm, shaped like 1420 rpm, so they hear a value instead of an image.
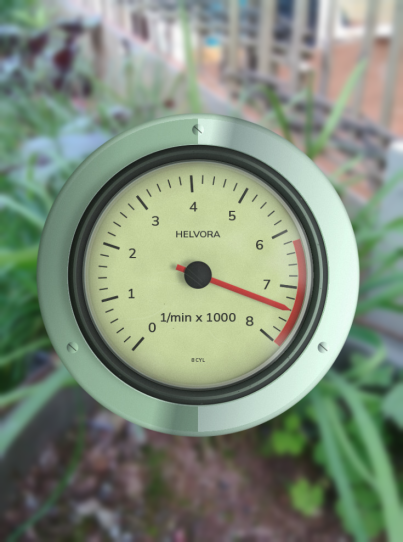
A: 7400 rpm
